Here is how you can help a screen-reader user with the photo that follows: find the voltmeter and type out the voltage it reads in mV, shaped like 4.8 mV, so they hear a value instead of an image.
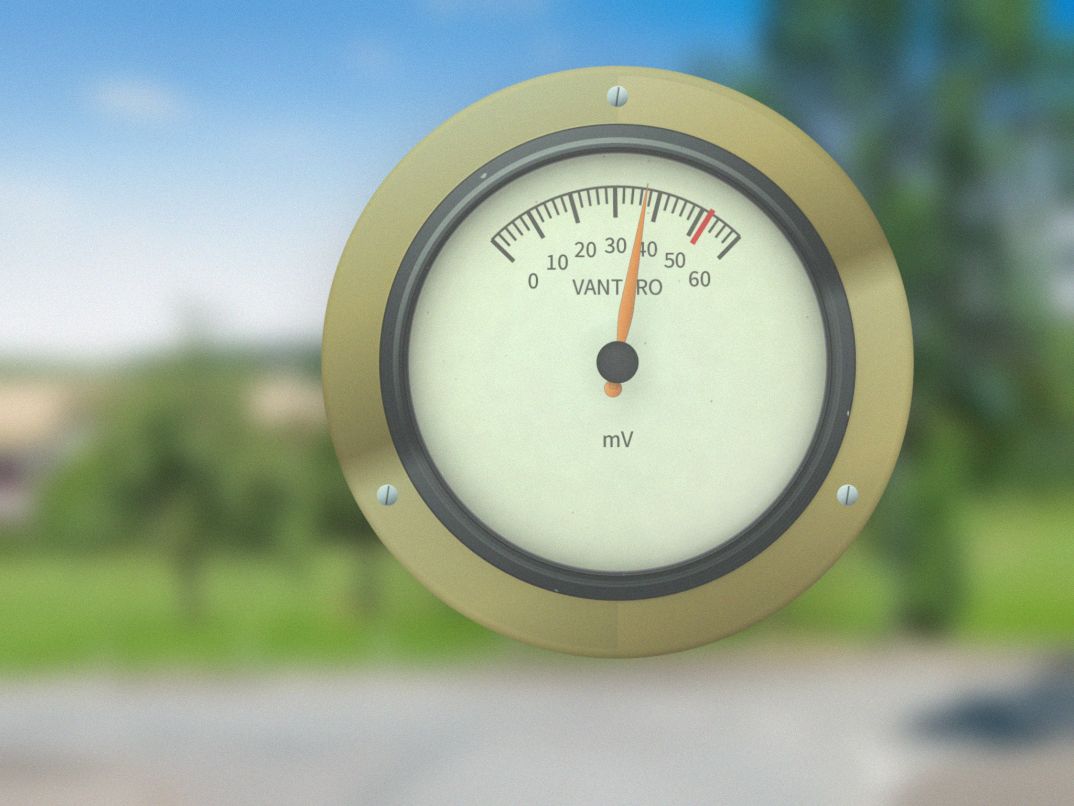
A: 37 mV
